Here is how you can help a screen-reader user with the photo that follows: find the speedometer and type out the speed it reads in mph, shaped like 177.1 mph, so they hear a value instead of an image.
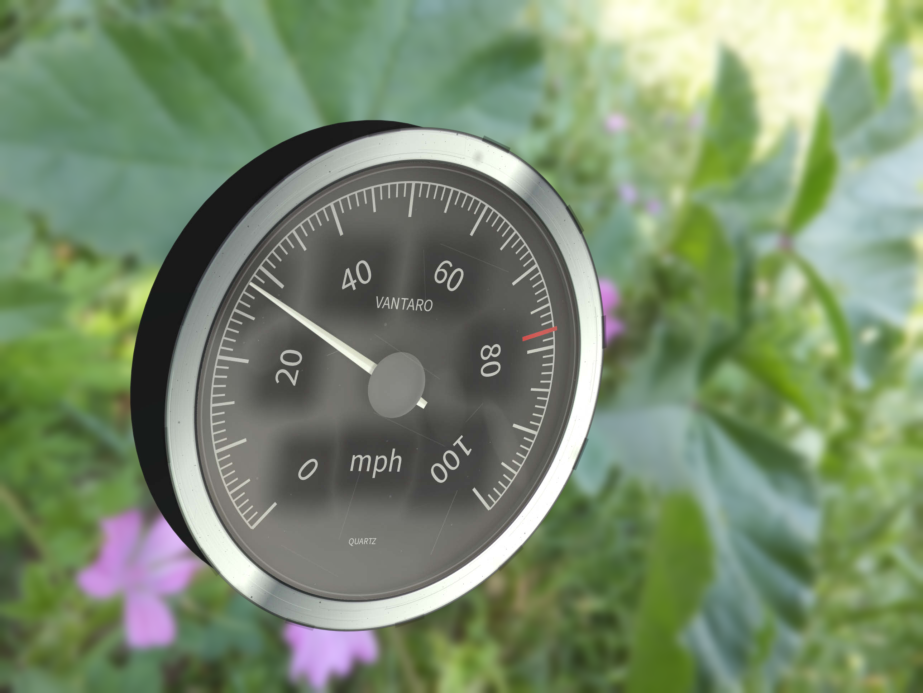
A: 28 mph
